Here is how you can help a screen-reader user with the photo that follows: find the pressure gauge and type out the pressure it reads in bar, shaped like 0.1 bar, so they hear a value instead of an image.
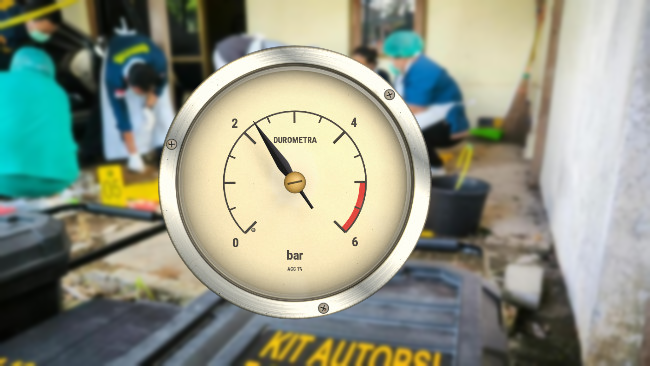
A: 2.25 bar
